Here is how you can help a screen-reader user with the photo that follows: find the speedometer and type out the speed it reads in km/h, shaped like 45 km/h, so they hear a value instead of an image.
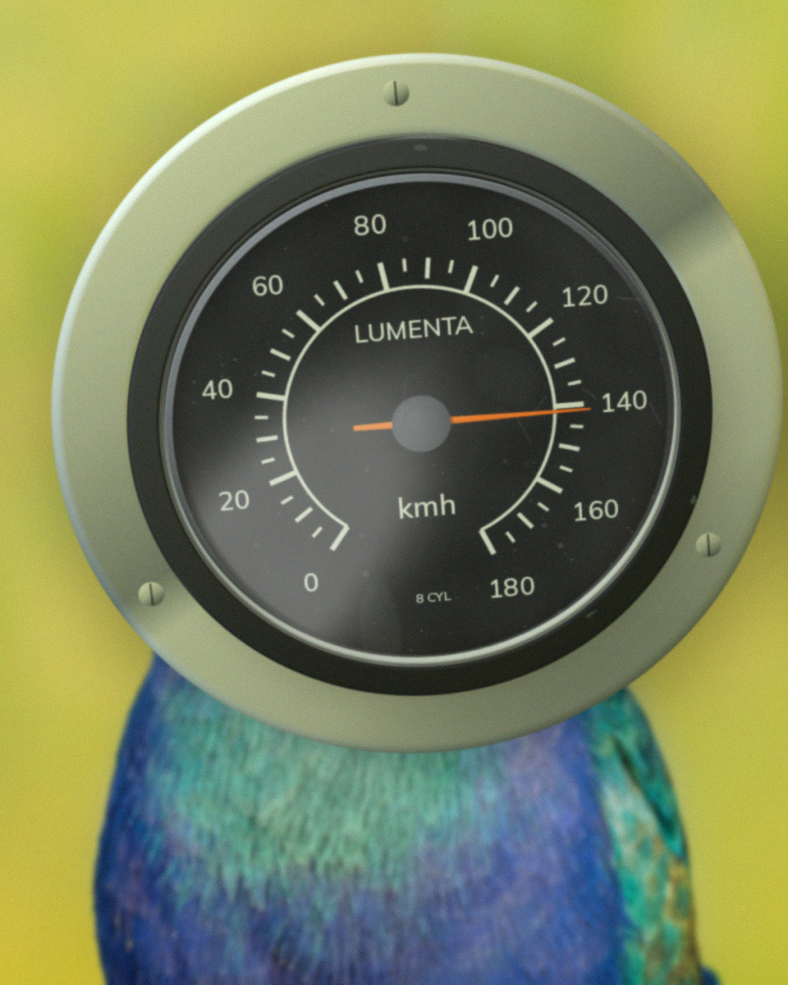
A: 140 km/h
